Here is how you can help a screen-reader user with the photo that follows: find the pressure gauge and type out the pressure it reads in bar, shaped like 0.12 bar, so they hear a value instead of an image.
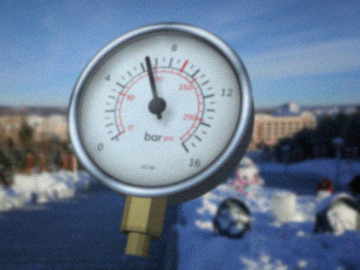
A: 6.5 bar
